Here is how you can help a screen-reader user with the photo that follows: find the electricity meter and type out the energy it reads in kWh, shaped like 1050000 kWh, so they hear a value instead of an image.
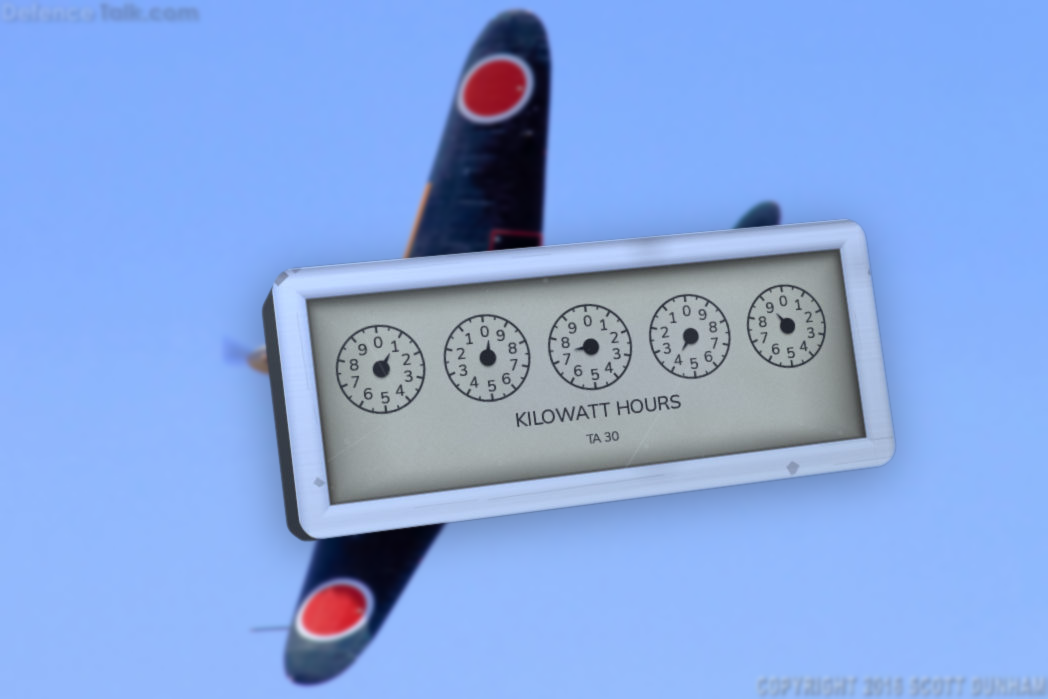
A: 9739 kWh
